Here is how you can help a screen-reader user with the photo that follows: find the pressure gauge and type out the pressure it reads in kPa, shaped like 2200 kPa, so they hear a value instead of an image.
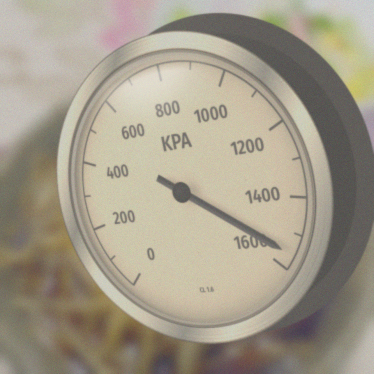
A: 1550 kPa
